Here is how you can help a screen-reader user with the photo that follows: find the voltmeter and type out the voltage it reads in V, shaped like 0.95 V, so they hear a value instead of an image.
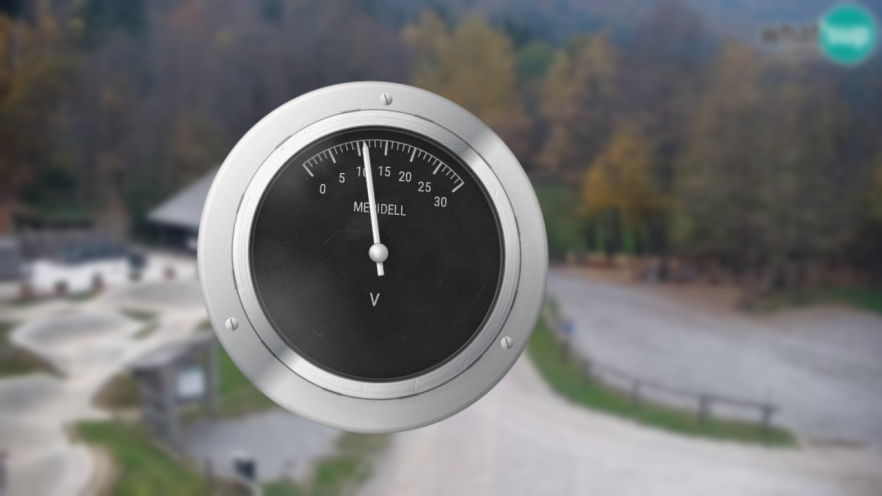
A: 11 V
